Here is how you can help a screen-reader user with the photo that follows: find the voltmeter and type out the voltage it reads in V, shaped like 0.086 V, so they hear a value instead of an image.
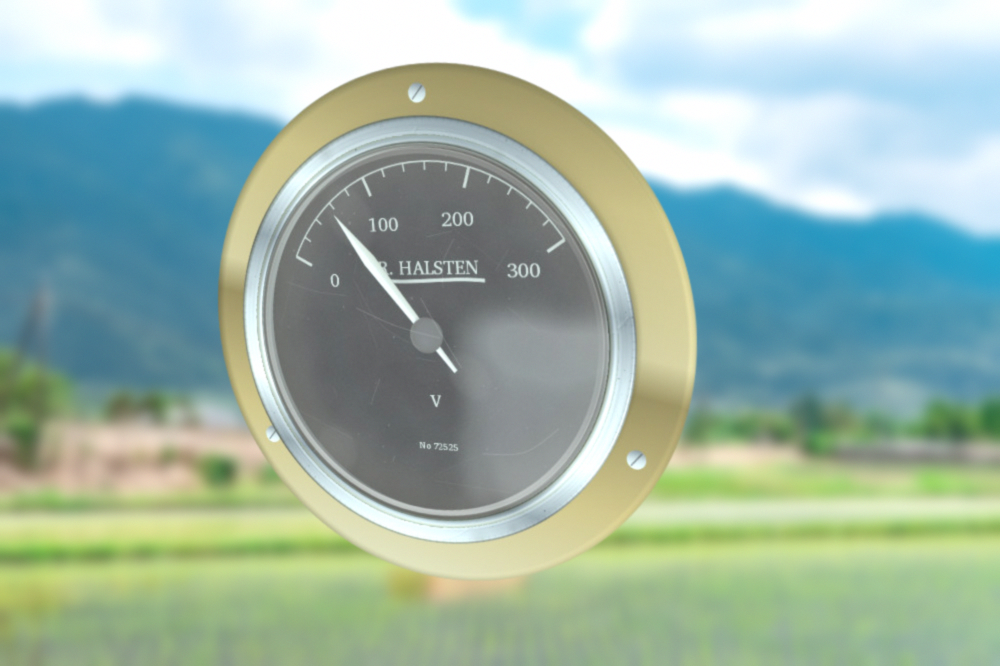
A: 60 V
